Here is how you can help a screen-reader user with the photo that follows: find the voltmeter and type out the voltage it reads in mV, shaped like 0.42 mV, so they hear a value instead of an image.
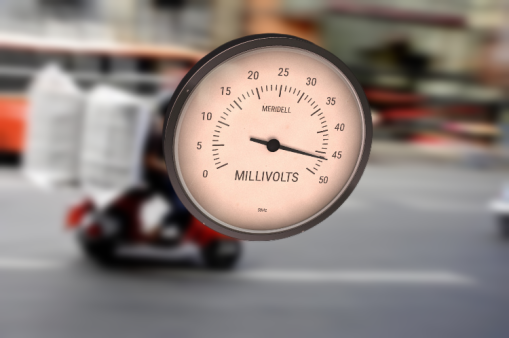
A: 46 mV
